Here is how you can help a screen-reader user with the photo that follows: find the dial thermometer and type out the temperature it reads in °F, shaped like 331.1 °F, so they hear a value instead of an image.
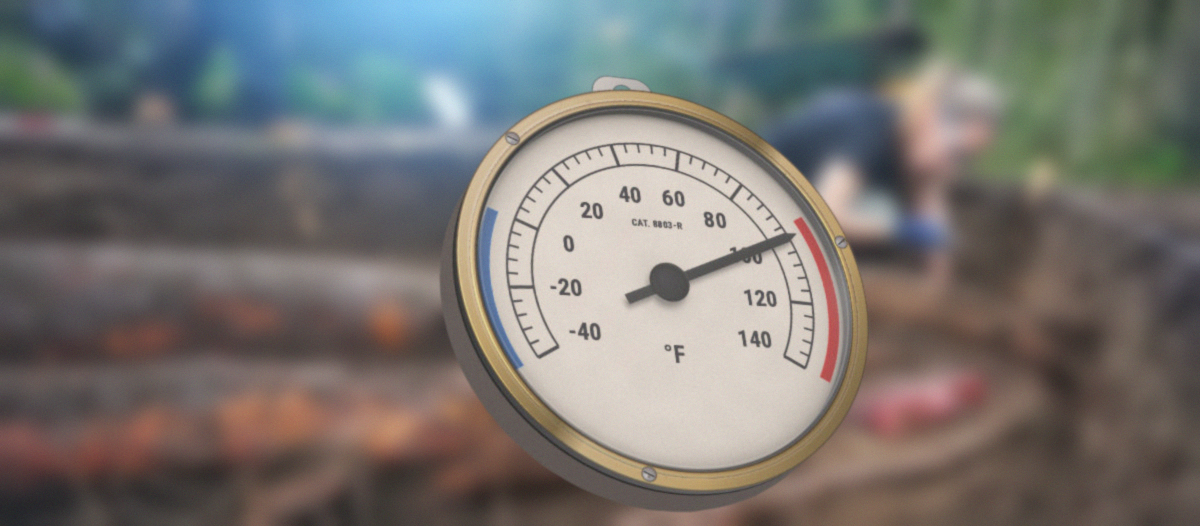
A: 100 °F
